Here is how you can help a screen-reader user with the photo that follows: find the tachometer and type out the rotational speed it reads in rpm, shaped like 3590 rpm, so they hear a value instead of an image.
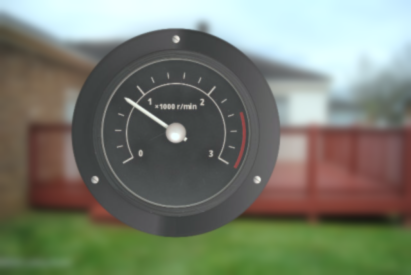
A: 800 rpm
